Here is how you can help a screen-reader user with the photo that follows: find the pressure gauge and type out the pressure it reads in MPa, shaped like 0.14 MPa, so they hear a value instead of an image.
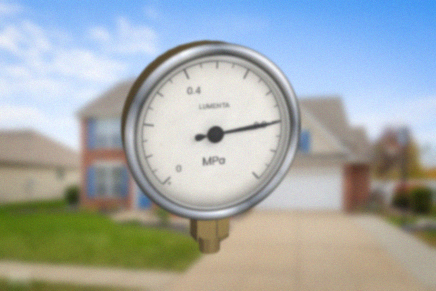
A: 0.8 MPa
